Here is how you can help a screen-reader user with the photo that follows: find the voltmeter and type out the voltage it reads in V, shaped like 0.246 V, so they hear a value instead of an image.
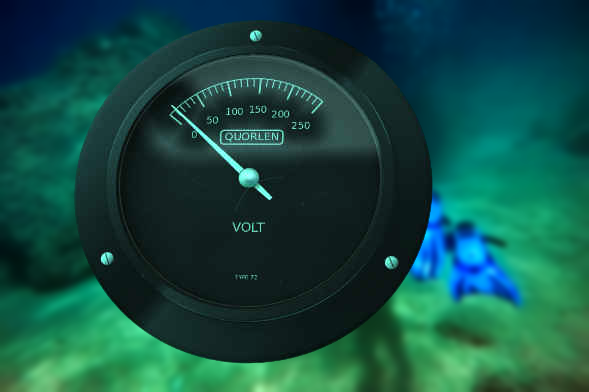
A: 10 V
